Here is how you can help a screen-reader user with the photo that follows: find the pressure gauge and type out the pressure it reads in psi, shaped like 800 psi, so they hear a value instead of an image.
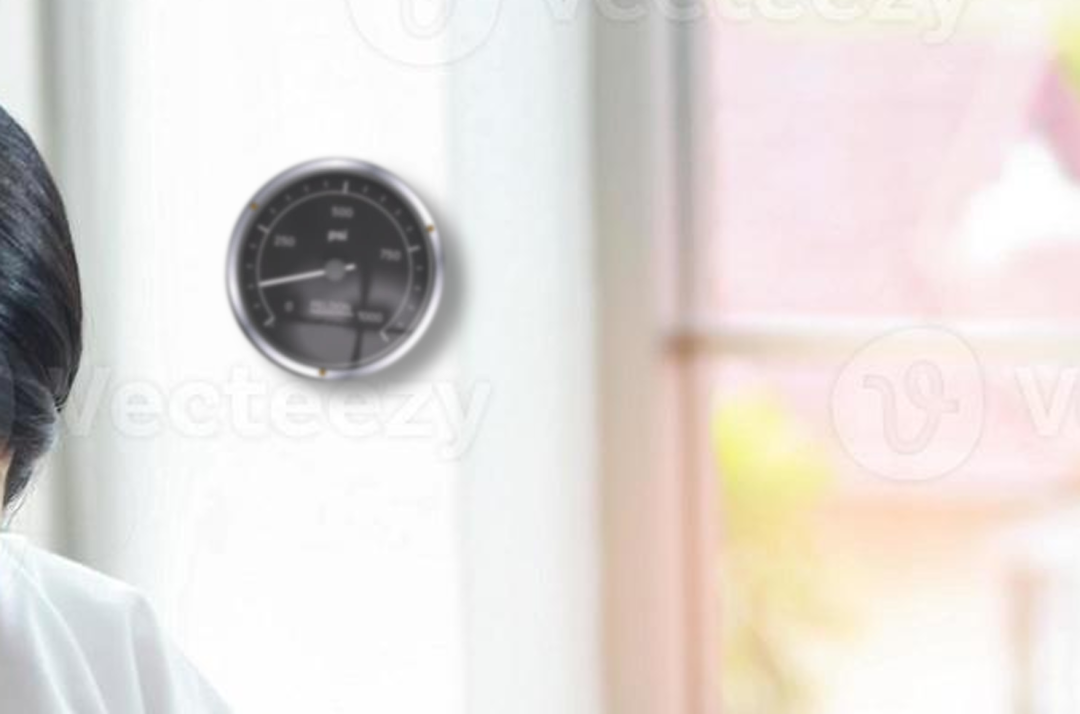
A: 100 psi
